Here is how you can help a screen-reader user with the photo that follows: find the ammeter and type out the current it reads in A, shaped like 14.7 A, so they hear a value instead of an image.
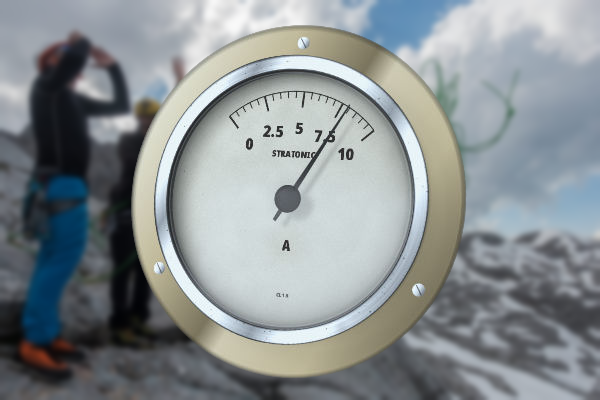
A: 8 A
